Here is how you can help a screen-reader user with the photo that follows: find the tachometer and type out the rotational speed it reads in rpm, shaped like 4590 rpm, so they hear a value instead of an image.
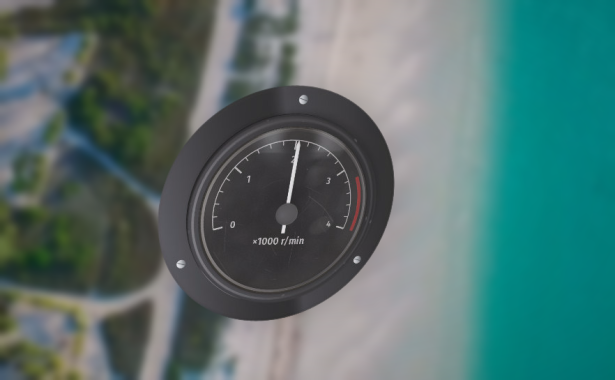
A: 2000 rpm
